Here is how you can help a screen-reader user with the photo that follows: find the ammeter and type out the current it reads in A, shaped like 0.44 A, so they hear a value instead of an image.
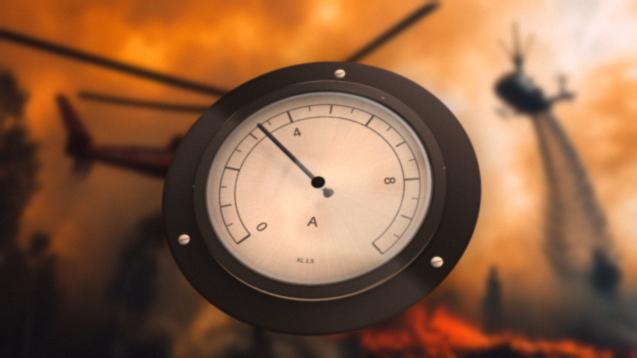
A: 3.25 A
